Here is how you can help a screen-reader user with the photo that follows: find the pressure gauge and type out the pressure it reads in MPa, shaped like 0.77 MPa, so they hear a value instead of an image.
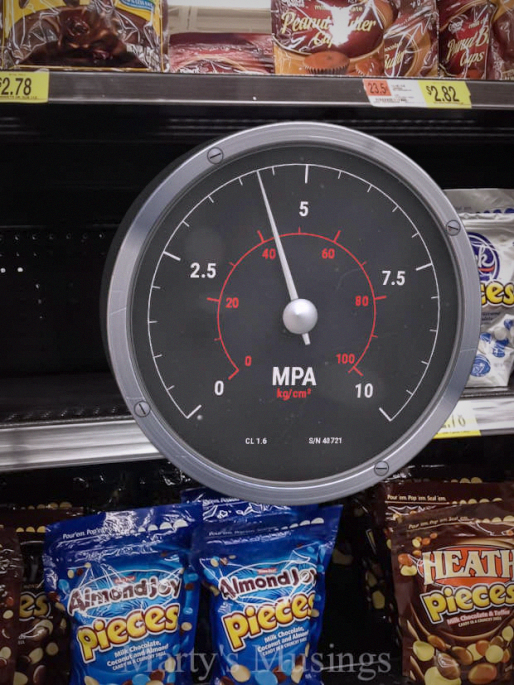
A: 4.25 MPa
